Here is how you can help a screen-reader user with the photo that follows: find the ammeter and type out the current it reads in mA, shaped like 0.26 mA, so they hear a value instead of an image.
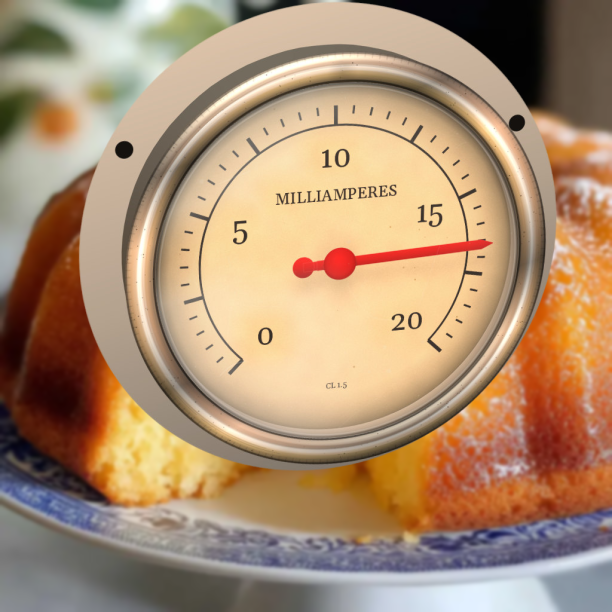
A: 16.5 mA
